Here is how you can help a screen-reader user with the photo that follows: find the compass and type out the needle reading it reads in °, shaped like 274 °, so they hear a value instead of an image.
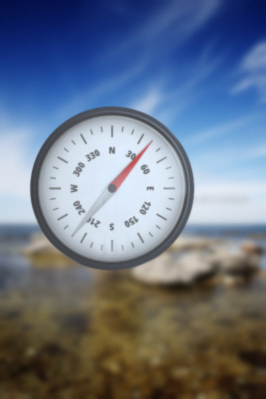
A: 40 °
